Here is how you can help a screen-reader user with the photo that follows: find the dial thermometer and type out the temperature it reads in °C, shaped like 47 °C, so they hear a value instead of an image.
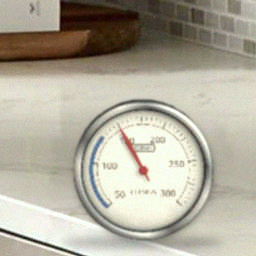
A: 150 °C
